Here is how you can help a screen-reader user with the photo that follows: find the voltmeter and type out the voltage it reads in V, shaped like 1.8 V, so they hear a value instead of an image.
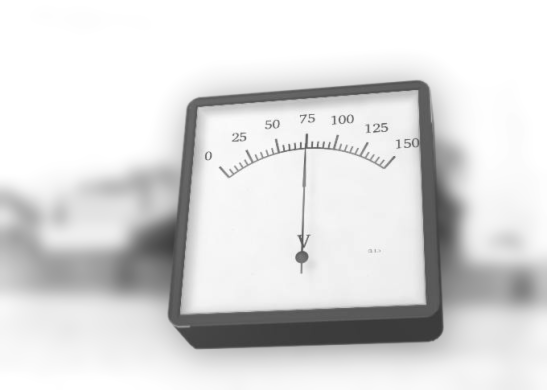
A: 75 V
